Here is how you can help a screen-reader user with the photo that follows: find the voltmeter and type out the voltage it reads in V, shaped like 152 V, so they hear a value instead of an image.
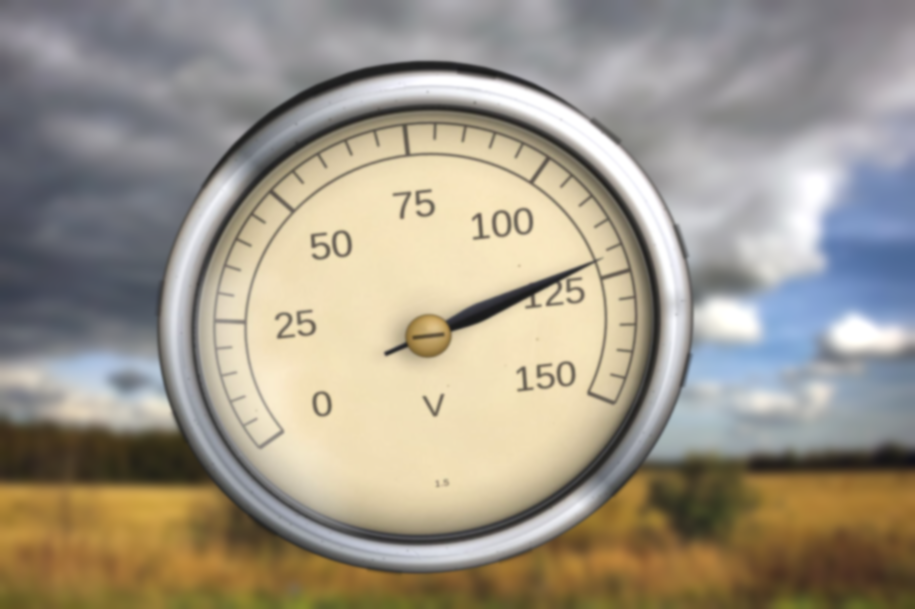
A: 120 V
